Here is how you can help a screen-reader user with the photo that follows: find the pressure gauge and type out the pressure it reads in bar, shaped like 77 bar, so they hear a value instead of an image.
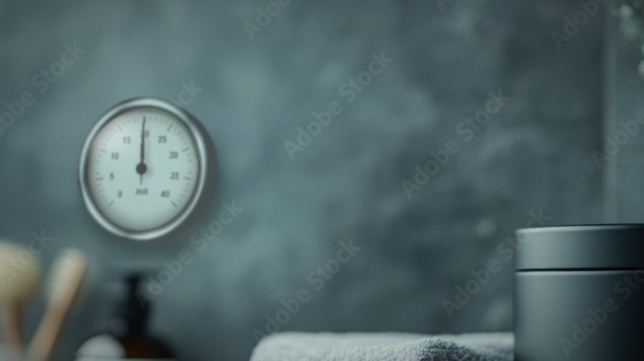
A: 20 bar
